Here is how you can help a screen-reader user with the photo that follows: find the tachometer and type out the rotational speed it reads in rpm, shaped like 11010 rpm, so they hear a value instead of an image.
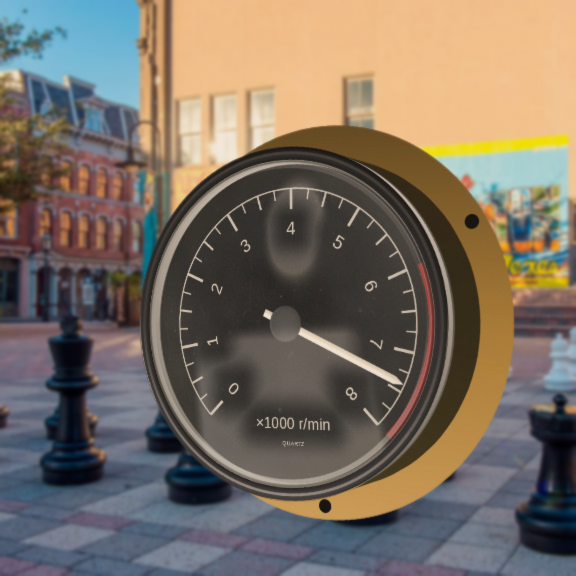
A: 7375 rpm
